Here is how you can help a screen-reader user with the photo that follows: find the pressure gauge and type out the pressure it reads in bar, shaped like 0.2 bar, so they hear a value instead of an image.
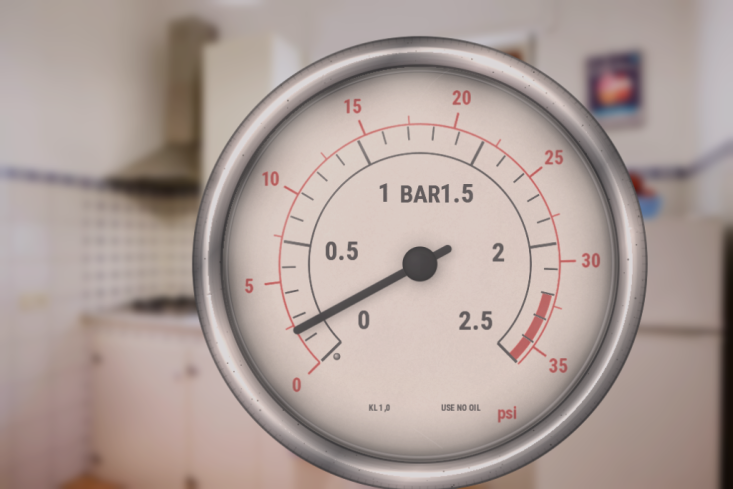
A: 0.15 bar
